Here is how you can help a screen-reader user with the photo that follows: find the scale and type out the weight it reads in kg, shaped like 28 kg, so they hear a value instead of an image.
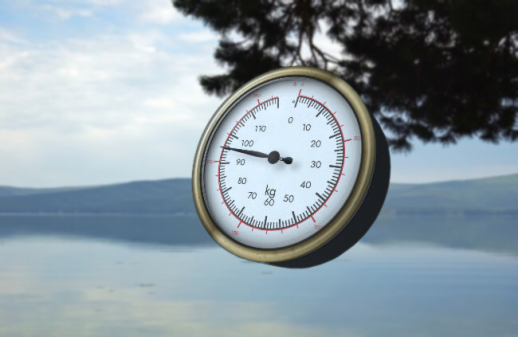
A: 95 kg
